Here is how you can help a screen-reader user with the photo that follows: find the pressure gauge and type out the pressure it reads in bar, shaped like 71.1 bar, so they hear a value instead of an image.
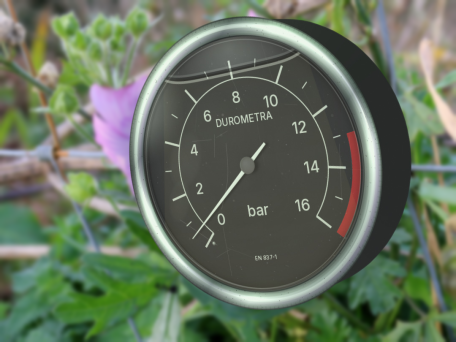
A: 0.5 bar
